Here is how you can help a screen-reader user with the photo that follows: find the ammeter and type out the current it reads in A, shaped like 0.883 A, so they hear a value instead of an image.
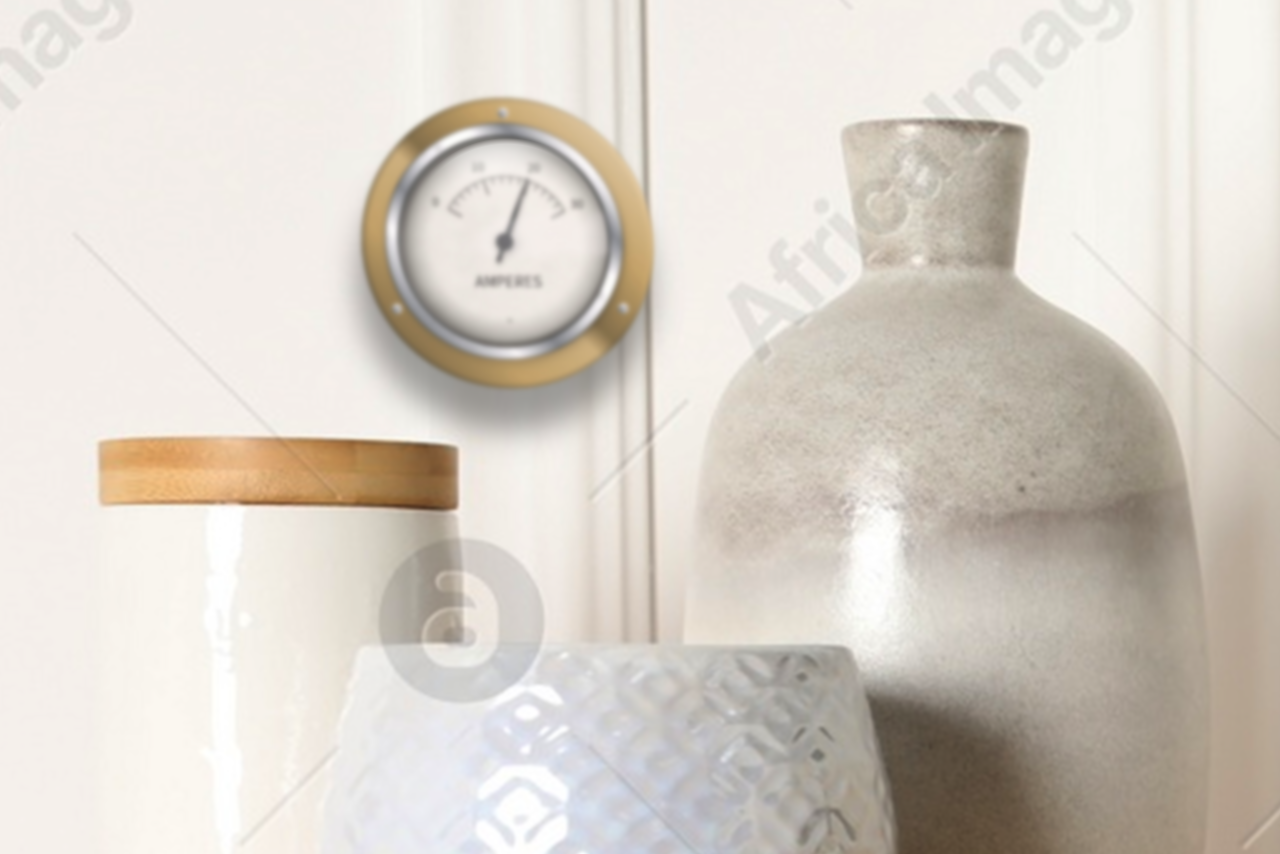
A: 20 A
